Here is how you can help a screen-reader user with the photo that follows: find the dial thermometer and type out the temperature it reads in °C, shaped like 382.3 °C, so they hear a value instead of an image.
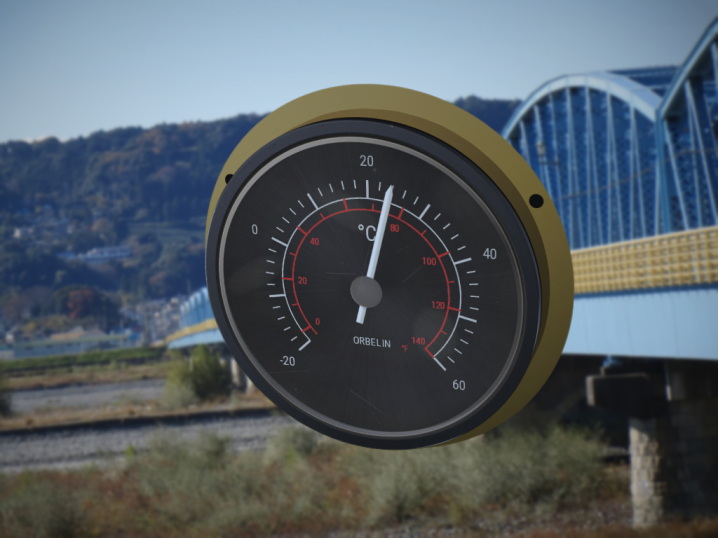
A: 24 °C
